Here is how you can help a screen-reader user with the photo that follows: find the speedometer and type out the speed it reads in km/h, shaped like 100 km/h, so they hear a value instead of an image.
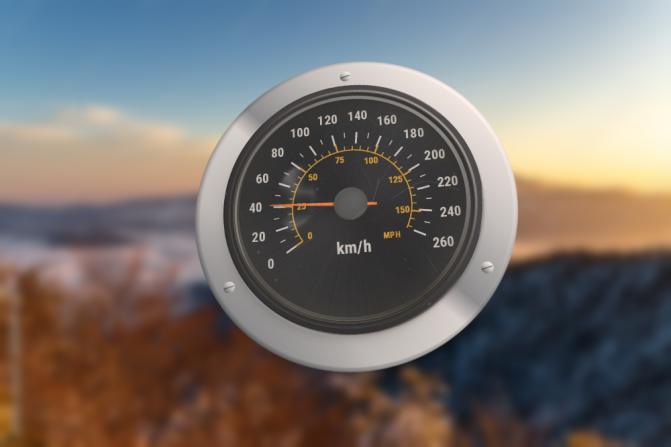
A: 40 km/h
